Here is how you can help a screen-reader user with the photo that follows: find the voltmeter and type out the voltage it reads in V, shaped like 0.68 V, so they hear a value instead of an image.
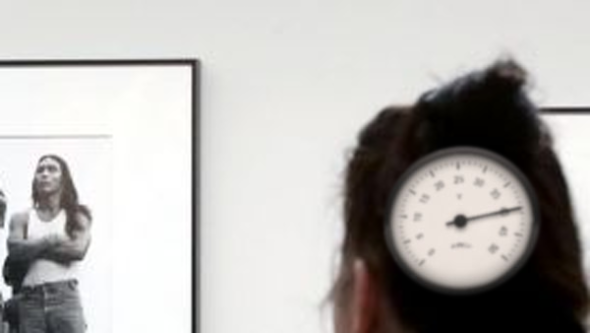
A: 40 V
